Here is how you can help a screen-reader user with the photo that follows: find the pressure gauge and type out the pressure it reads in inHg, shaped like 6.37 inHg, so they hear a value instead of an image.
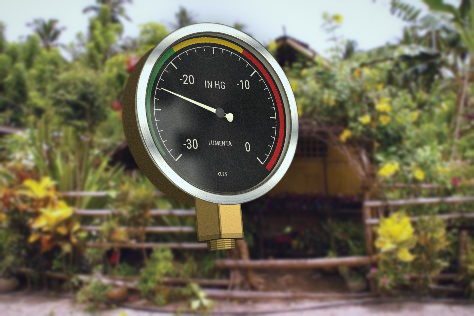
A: -23 inHg
